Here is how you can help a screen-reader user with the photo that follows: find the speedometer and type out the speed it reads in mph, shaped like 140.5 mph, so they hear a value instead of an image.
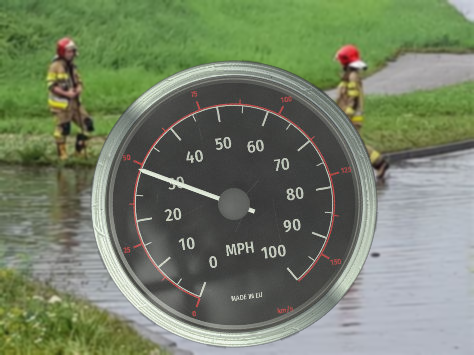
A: 30 mph
